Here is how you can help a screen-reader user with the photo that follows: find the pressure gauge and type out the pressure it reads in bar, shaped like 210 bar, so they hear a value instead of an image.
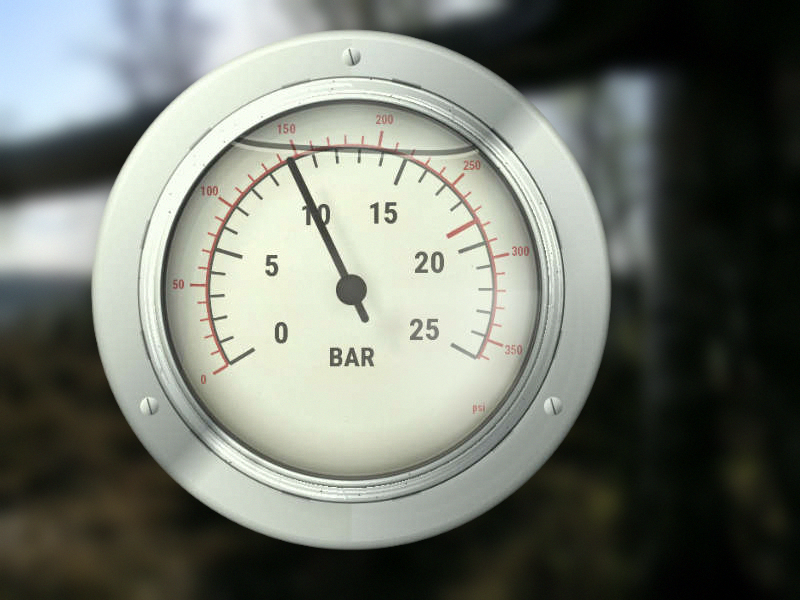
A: 10 bar
